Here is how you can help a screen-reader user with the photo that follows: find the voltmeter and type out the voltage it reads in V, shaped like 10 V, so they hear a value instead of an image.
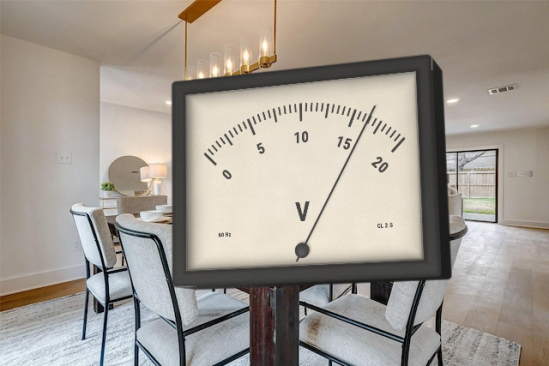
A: 16.5 V
